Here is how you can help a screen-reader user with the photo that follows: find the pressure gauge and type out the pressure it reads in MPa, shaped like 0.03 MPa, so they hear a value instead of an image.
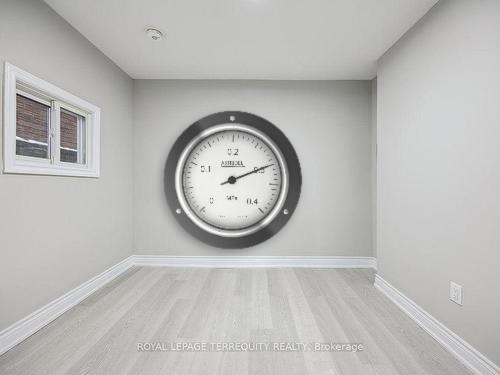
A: 0.3 MPa
